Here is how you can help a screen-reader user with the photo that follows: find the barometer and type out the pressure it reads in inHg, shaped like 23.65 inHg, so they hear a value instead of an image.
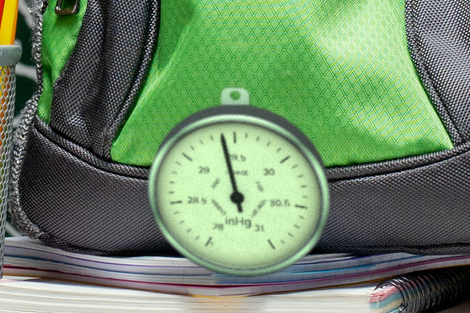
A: 29.4 inHg
